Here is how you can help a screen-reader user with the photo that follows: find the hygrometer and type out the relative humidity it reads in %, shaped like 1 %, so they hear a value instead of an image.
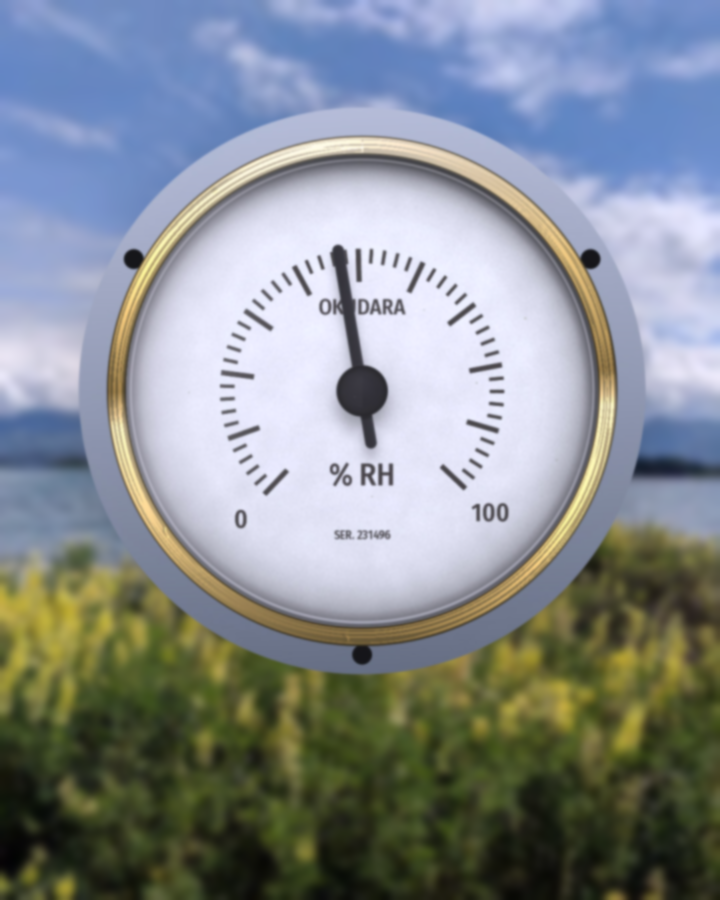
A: 47 %
